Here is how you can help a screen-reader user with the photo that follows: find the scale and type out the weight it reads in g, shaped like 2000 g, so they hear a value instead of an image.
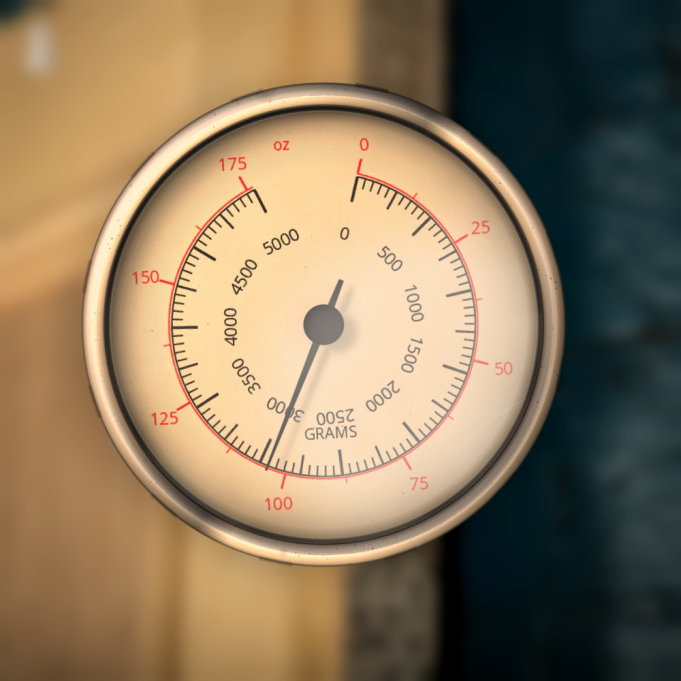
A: 2950 g
